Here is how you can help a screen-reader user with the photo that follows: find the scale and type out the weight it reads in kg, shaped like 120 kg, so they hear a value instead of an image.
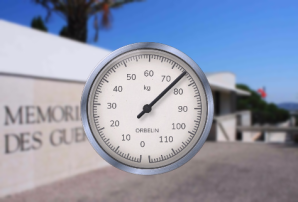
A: 75 kg
